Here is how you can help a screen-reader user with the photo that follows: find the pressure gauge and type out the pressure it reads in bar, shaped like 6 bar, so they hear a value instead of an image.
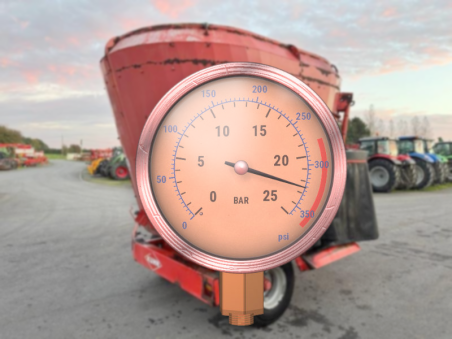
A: 22.5 bar
